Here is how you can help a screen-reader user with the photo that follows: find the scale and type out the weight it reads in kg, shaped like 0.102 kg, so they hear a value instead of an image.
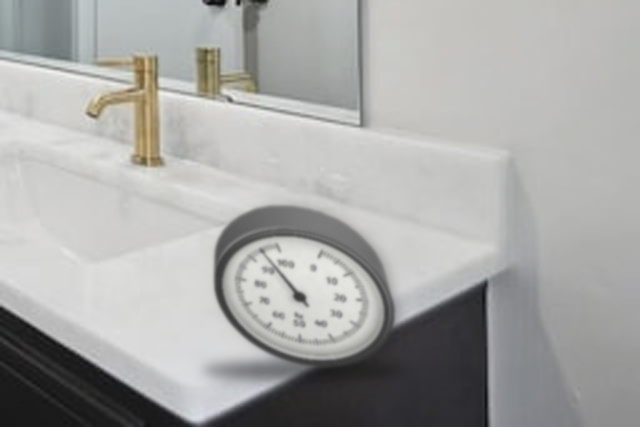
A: 95 kg
